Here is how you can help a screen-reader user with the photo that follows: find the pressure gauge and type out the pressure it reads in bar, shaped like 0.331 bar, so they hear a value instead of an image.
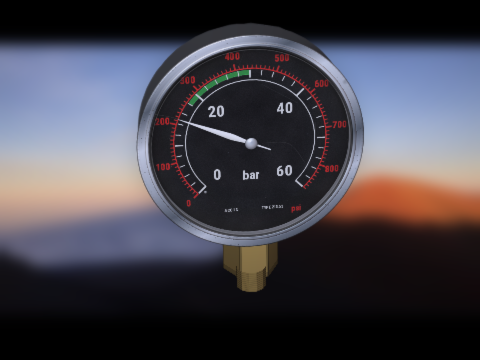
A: 15 bar
